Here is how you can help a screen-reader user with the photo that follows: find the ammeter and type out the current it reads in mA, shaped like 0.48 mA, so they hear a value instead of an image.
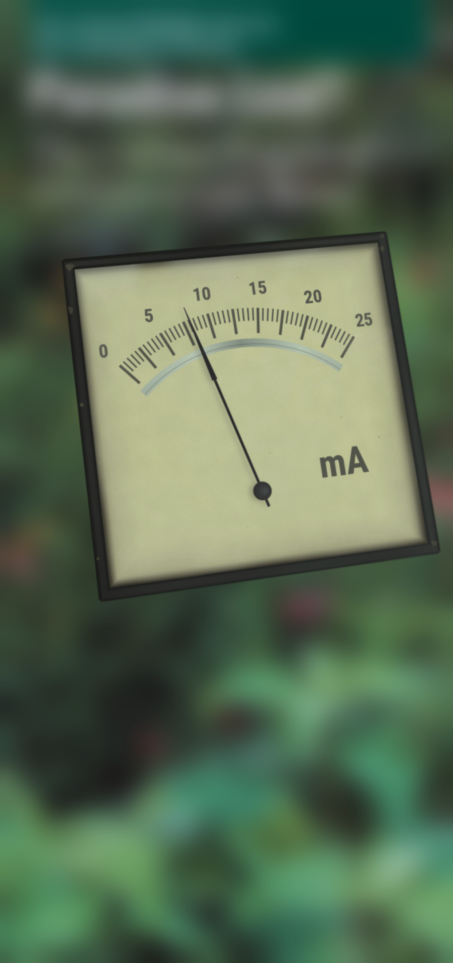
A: 8 mA
